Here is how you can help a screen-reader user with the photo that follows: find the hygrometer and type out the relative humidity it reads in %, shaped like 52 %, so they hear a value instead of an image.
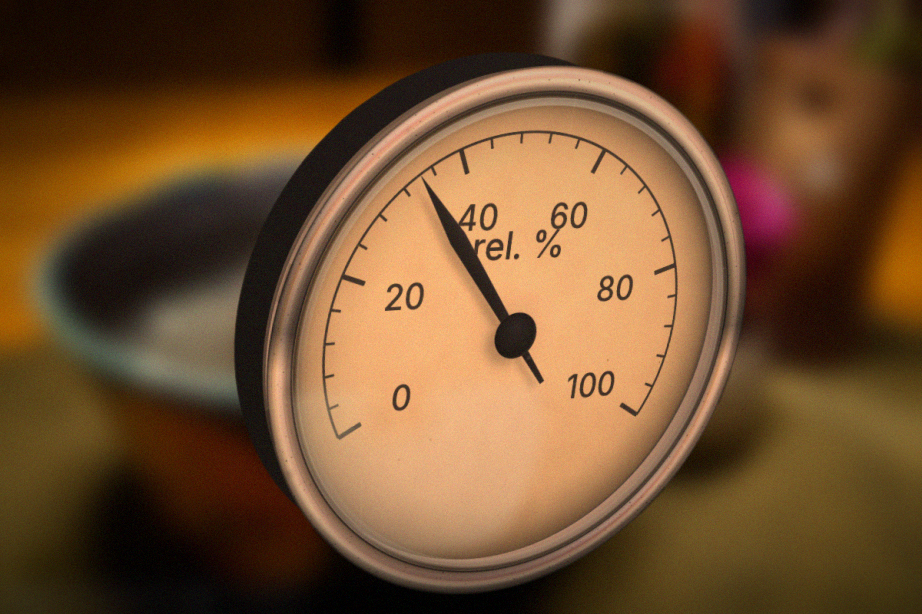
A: 34 %
